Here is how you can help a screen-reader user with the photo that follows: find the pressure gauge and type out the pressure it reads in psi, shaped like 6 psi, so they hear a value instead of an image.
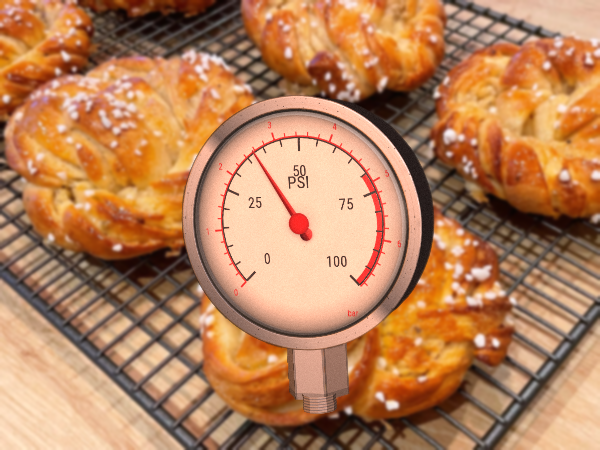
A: 37.5 psi
